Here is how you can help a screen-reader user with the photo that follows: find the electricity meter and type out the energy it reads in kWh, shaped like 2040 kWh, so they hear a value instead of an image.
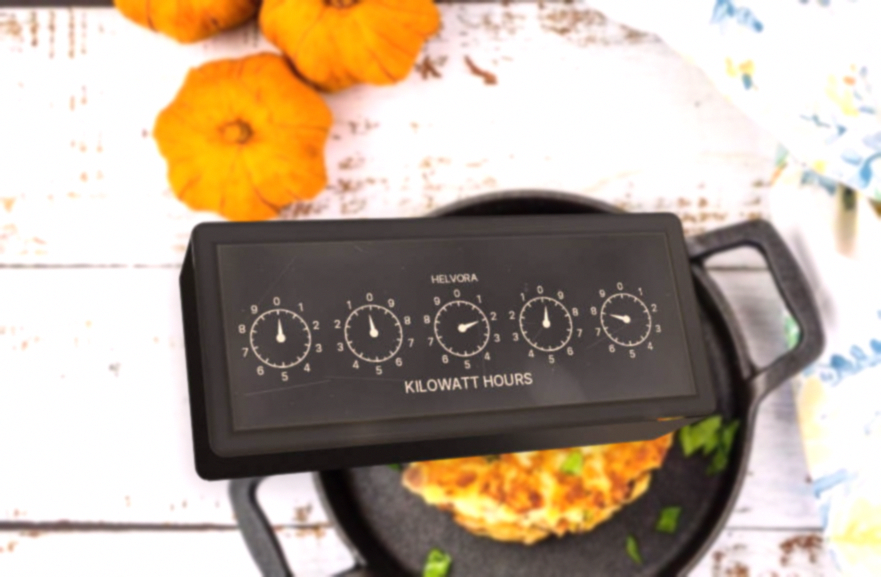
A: 198 kWh
